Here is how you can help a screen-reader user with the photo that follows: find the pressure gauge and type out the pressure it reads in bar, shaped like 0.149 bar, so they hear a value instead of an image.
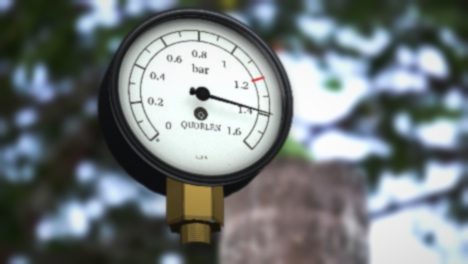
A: 1.4 bar
